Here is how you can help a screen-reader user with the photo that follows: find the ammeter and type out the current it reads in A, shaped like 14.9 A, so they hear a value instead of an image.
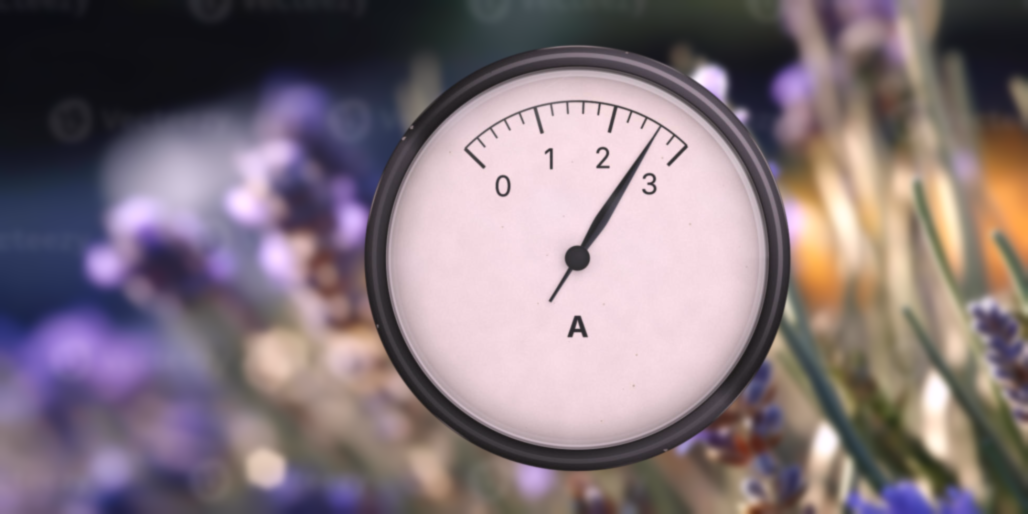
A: 2.6 A
